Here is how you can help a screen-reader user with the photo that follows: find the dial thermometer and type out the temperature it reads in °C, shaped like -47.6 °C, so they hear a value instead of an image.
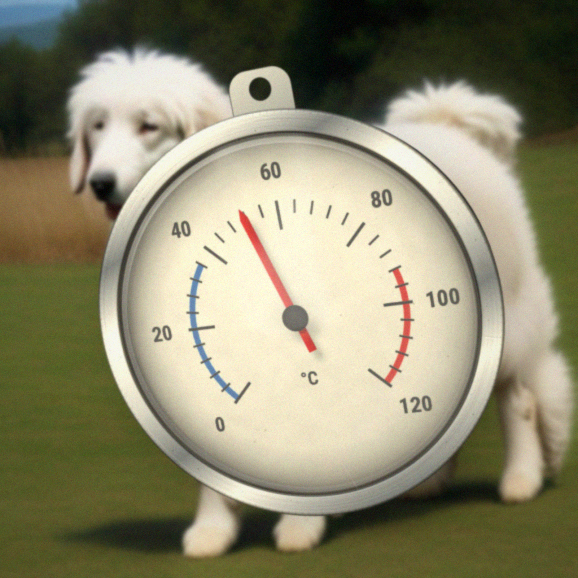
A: 52 °C
